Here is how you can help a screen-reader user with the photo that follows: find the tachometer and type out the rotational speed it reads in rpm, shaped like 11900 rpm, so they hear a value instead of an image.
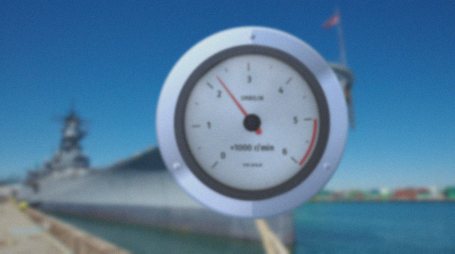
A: 2250 rpm
